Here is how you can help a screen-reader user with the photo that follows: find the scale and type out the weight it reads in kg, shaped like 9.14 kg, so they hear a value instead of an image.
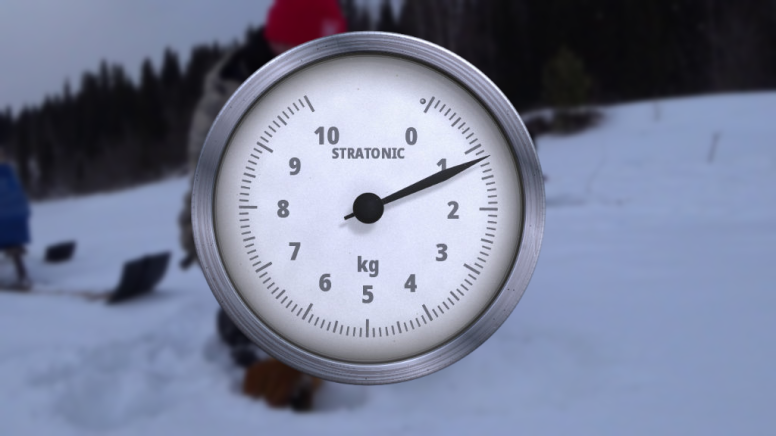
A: 1.2 kg
